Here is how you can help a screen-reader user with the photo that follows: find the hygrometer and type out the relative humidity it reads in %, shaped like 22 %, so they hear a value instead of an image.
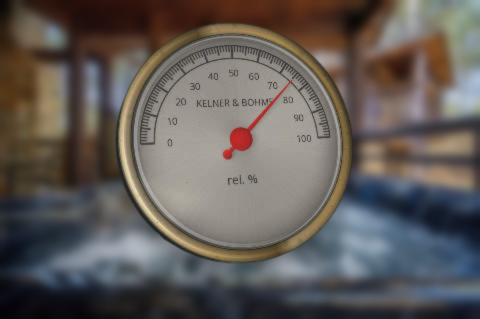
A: 75 %
